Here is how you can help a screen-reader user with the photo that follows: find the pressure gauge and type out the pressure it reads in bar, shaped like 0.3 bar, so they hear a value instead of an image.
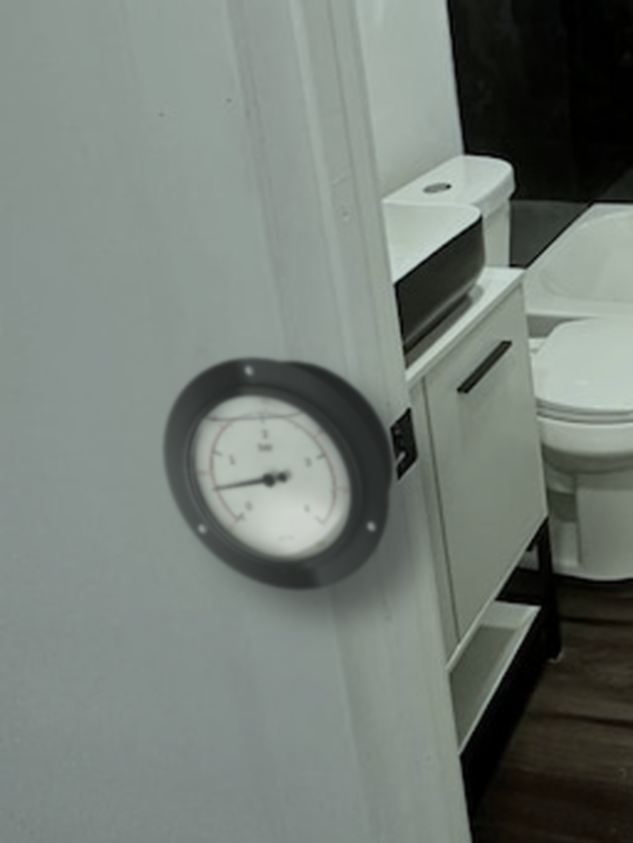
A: 0.5 bar
